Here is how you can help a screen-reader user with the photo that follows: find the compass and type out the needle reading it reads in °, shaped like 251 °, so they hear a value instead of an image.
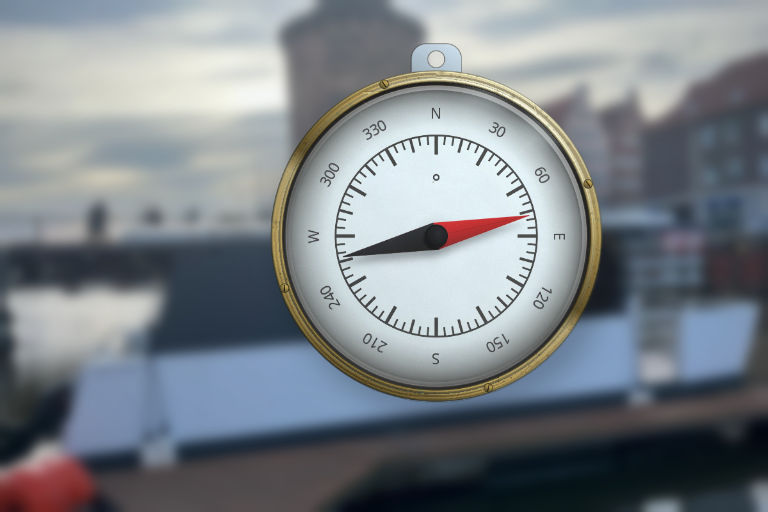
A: 77.5 °
